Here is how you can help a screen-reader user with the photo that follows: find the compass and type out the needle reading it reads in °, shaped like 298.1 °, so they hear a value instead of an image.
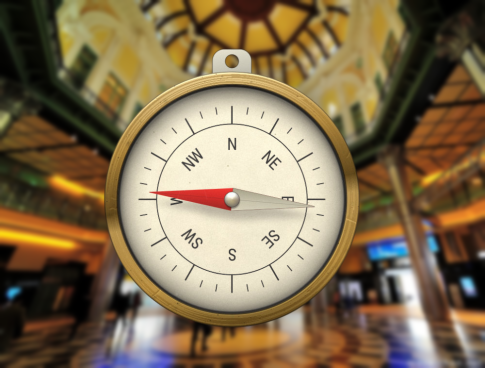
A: 275 °
